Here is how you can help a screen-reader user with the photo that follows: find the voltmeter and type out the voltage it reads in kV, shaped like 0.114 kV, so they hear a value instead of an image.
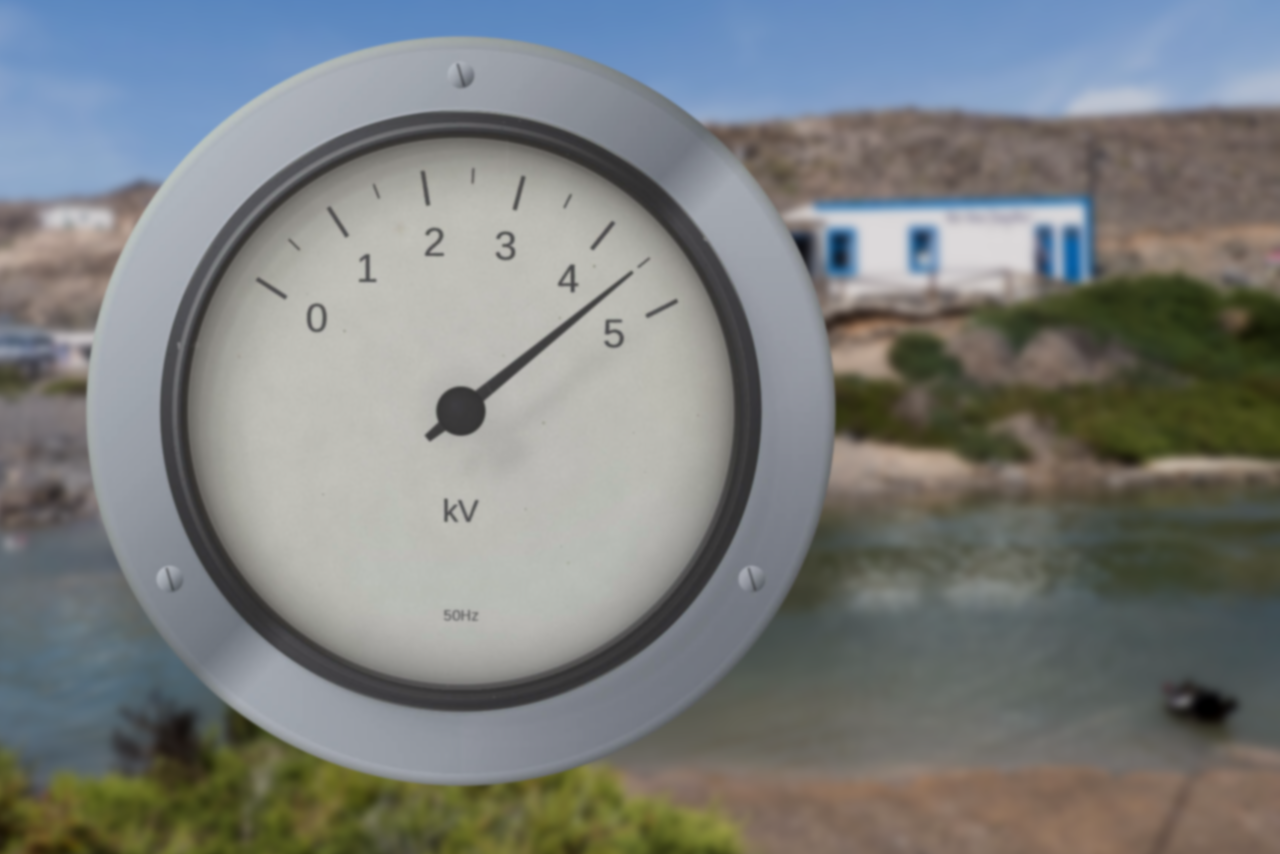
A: 4.5 kV
